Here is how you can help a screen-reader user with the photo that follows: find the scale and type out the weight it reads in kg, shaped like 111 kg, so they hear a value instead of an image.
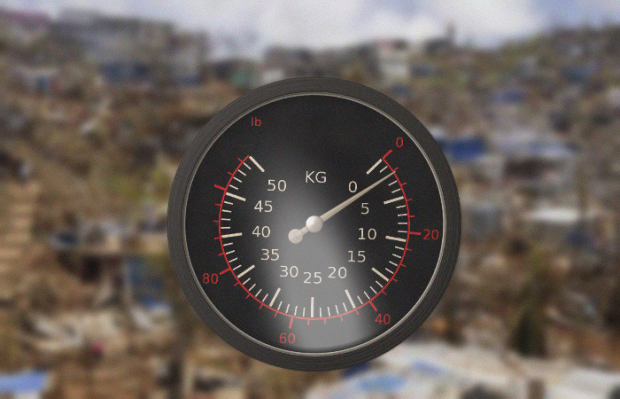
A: 2 kg
